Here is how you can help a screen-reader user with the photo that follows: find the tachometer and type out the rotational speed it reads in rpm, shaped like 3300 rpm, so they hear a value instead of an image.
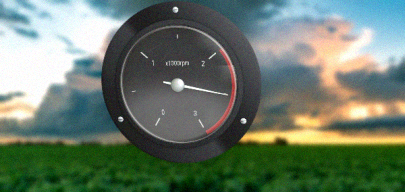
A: 2500 rpm
